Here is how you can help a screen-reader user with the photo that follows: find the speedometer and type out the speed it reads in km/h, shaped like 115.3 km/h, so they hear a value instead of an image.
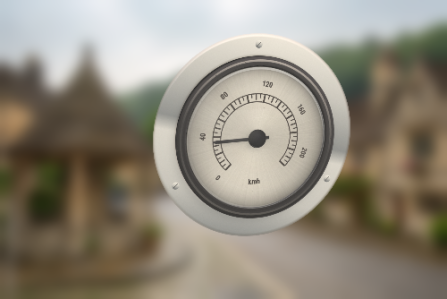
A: 35 km/h
